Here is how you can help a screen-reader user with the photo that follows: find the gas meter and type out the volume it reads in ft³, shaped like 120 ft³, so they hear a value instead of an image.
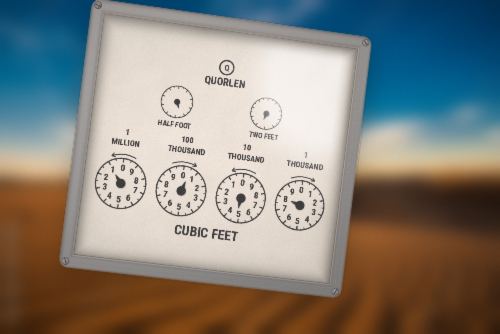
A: 104800 ft³
